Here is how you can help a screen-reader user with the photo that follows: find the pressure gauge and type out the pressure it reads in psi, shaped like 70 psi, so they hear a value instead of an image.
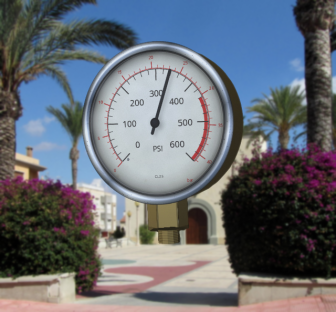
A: 340 psi
